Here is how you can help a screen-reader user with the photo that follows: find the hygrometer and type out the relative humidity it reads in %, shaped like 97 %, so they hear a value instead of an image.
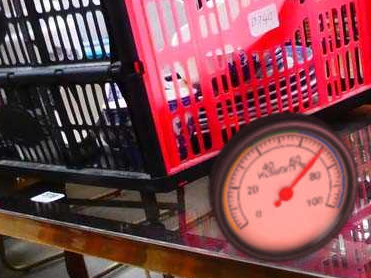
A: 70 %
